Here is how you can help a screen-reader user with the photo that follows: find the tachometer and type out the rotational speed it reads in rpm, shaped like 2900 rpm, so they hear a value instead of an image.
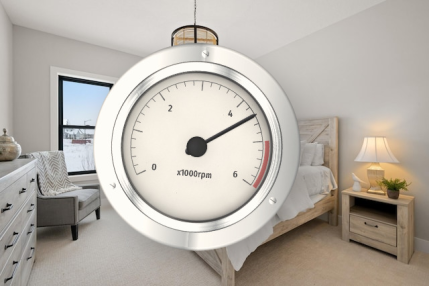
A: 4400 rpm
